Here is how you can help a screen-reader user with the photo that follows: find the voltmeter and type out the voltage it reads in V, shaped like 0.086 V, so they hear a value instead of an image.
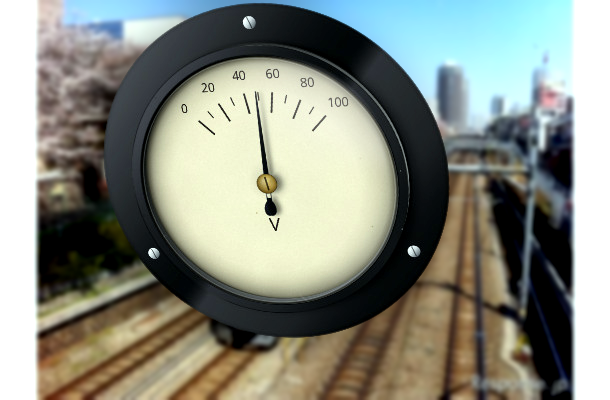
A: 50 V
